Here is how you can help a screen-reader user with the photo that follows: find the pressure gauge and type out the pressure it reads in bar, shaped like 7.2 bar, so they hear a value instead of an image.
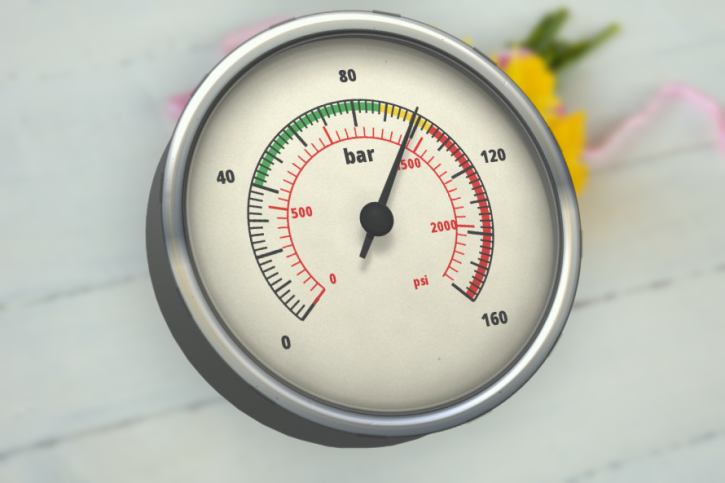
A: 98 bar
